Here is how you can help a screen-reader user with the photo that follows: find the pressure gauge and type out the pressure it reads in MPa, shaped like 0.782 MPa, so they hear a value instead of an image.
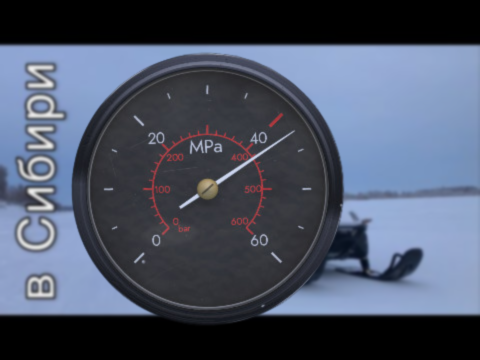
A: 42.5 MPa
